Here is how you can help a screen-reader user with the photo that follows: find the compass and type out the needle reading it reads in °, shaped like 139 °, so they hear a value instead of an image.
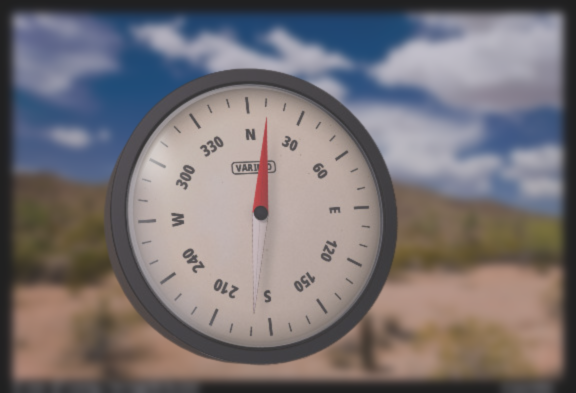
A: 10 °
